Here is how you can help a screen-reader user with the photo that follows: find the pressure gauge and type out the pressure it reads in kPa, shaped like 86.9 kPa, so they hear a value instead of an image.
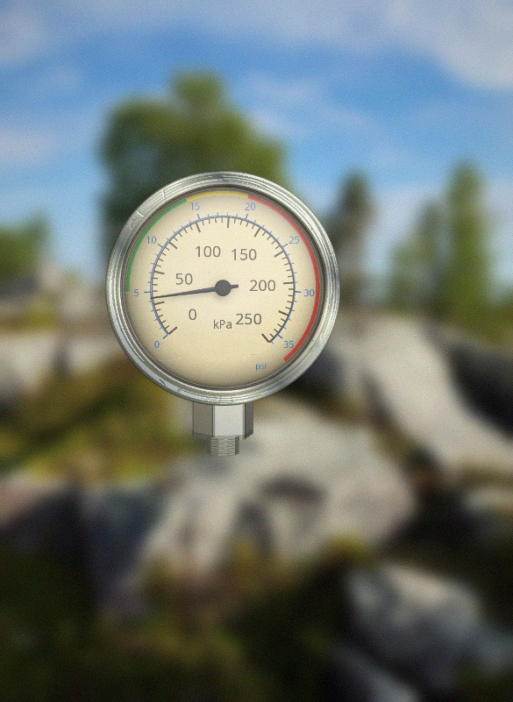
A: 30 kPa
